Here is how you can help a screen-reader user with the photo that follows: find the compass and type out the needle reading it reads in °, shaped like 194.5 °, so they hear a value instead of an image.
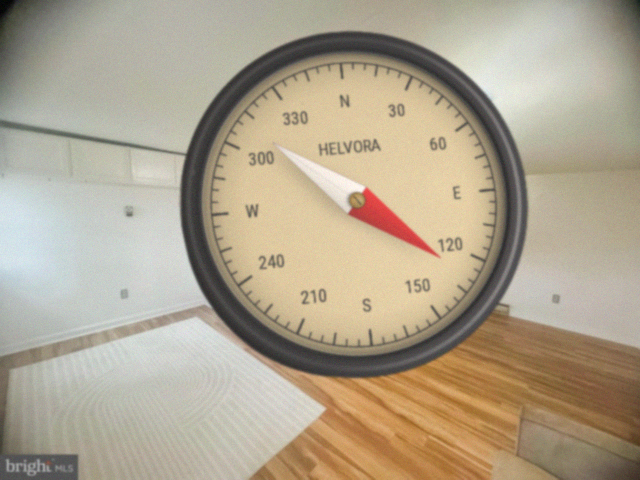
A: 130 °
